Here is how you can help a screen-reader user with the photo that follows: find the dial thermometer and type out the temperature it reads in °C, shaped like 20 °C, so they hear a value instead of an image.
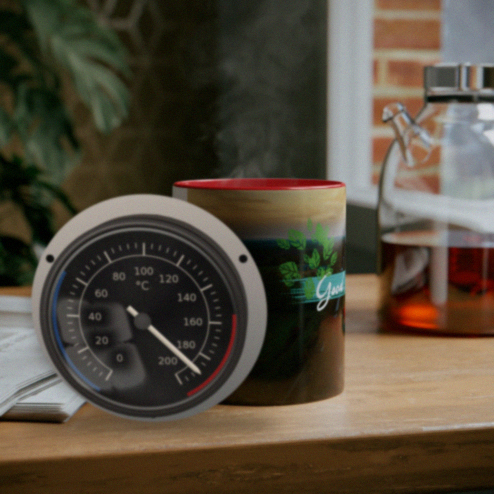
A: 188 °C
